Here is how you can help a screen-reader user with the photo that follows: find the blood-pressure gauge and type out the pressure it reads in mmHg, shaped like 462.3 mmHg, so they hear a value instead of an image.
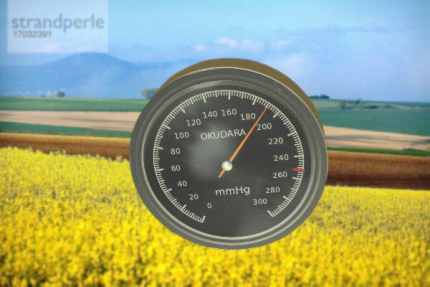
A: 190 mmHg
